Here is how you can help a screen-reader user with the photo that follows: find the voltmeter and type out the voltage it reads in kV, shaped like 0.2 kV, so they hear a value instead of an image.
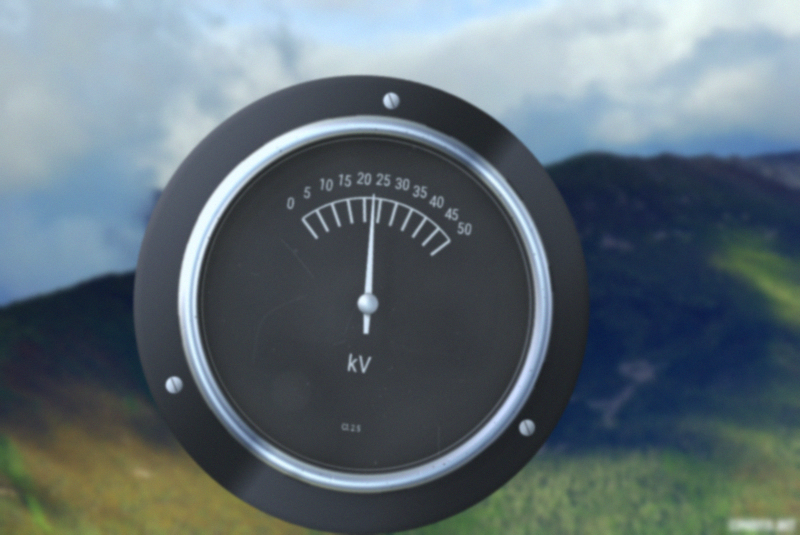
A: 22.5 kV
